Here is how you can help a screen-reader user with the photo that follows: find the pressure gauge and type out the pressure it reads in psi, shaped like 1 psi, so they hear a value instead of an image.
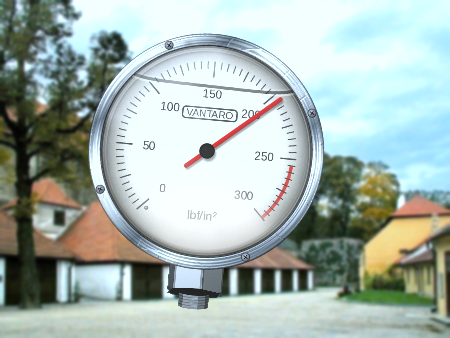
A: 205 psi
